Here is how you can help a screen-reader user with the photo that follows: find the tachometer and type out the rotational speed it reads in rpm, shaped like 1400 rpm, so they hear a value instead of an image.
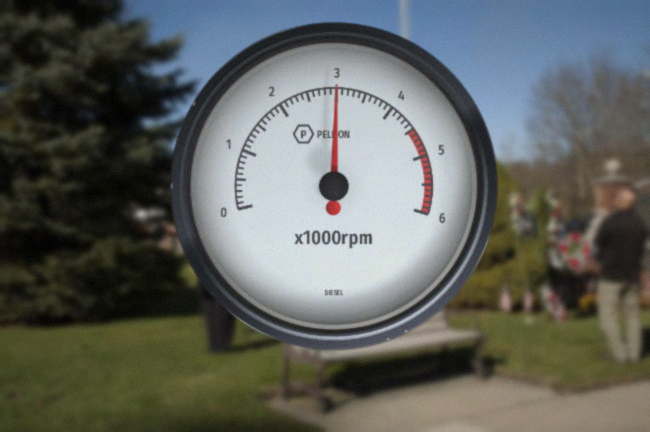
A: 3000 rpm
